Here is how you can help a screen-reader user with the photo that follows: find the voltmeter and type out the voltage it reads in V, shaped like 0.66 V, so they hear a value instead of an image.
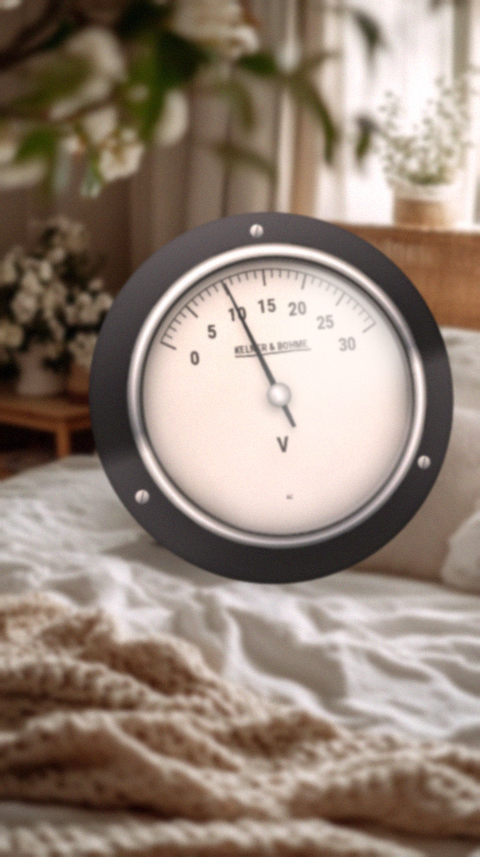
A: 10 V
